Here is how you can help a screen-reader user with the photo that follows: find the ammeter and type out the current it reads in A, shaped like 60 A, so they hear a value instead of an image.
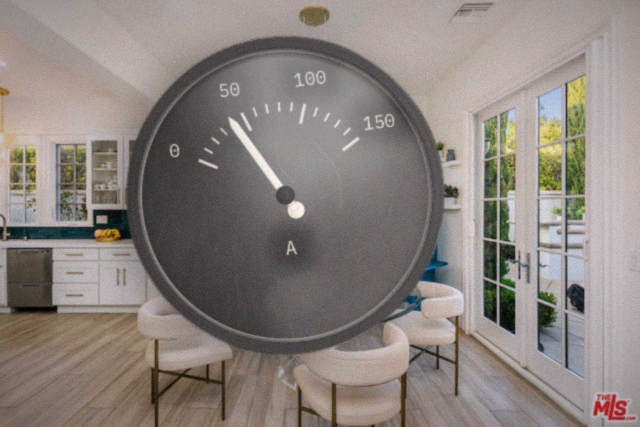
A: 40 A
